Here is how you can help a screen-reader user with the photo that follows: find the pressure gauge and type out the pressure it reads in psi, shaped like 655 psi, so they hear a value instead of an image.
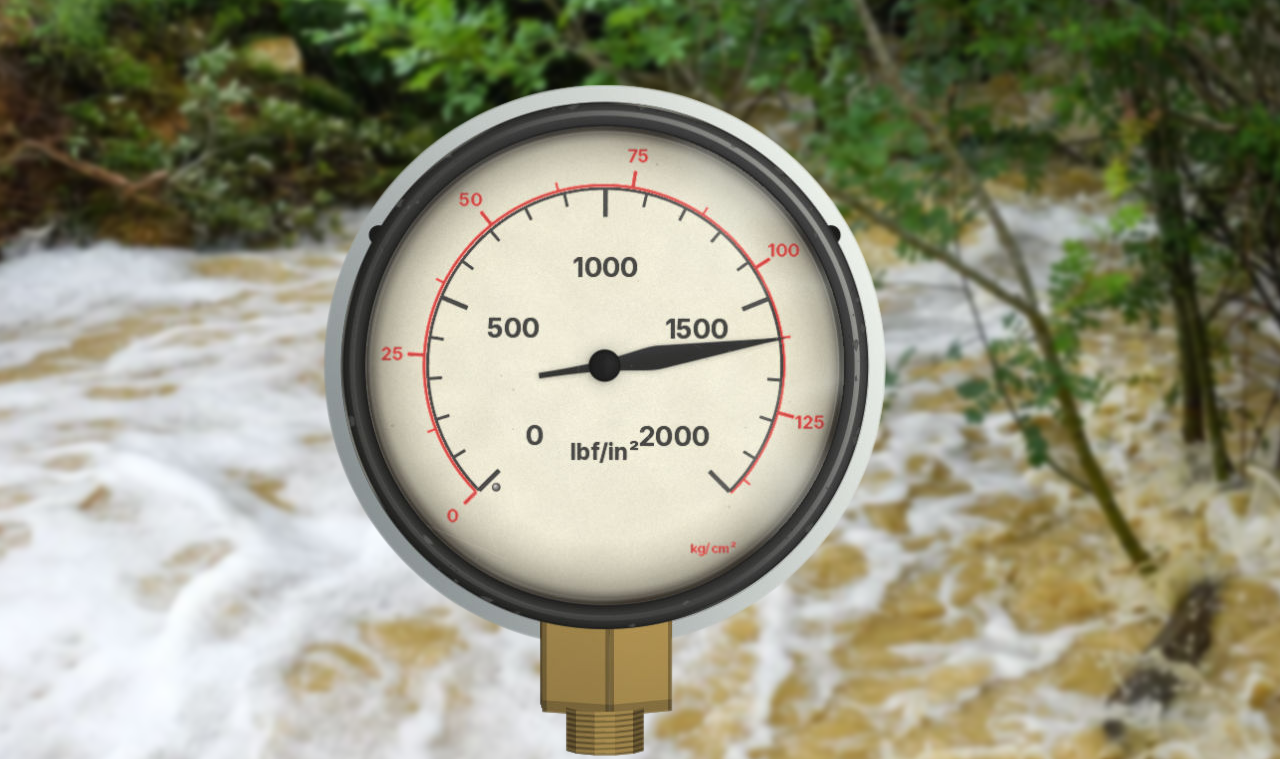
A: 1600 psi
